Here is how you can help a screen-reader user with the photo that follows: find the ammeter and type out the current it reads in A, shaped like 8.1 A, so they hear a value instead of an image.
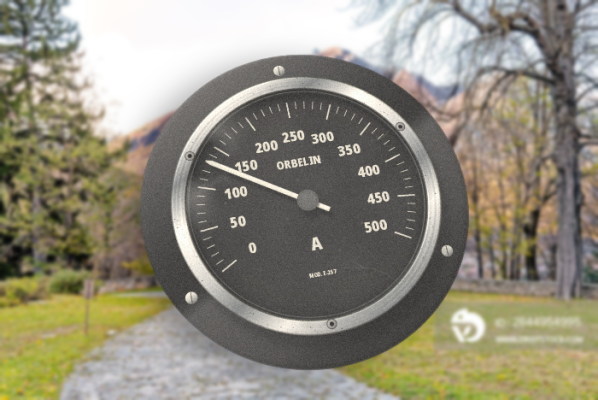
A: 130 A
